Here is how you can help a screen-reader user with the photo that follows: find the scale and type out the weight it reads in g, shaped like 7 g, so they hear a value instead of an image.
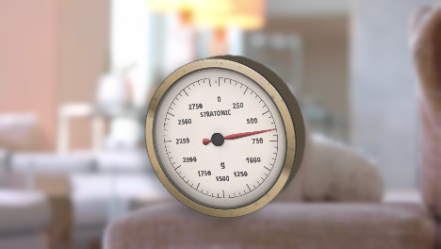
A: 650 g
